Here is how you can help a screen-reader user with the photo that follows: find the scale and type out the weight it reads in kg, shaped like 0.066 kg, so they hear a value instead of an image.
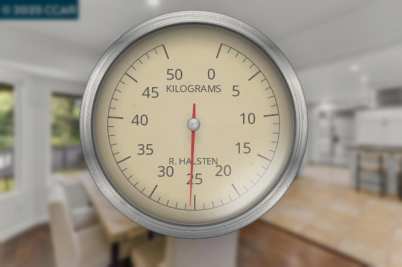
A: 25.5 kg
